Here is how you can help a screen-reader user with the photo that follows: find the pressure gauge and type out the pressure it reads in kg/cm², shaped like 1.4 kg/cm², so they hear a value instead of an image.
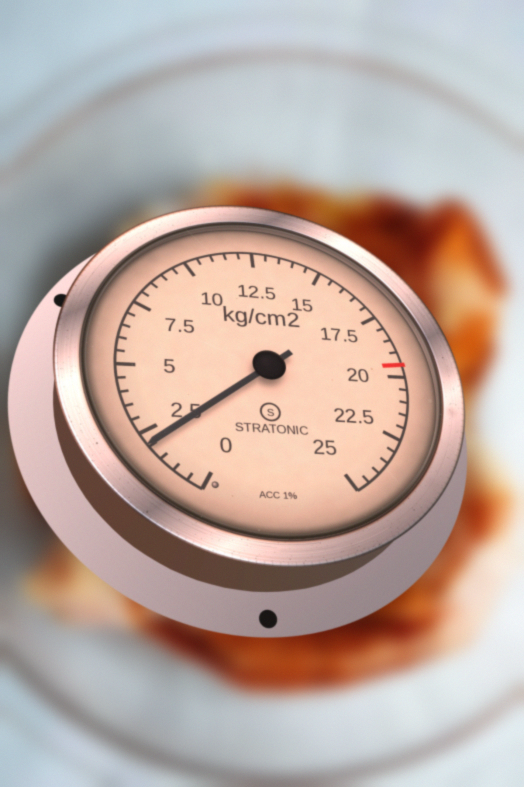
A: 2 kg/cm²
